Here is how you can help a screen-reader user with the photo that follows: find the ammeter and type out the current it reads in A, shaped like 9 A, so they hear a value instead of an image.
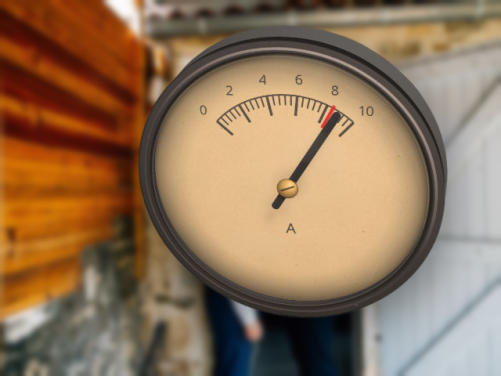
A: 8.8 A
